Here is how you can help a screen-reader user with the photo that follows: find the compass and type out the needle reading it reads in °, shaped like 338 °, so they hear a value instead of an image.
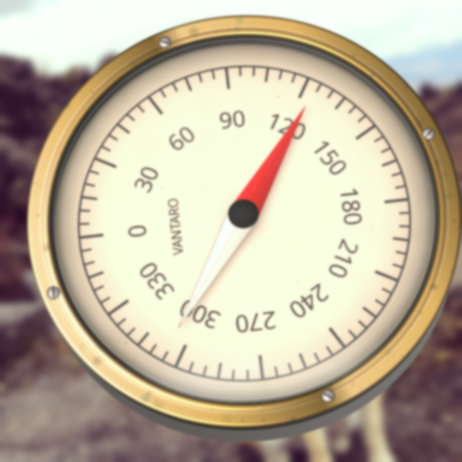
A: 125 °
